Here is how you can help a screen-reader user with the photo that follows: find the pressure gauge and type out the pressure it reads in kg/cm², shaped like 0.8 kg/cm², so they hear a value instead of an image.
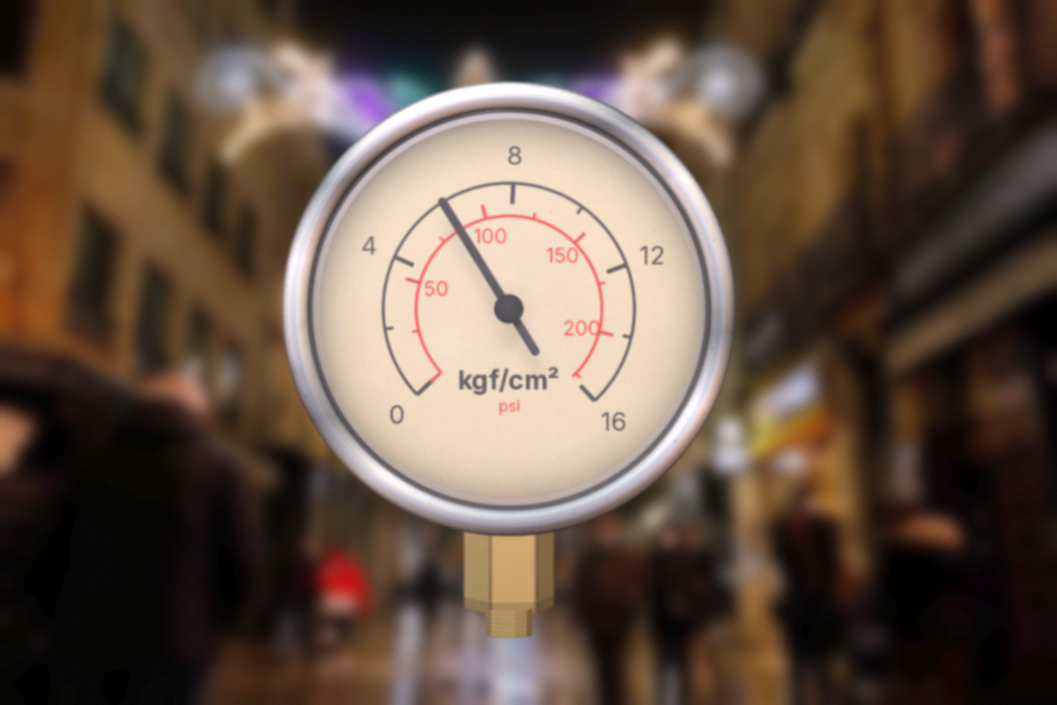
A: 6 kg/cm²
